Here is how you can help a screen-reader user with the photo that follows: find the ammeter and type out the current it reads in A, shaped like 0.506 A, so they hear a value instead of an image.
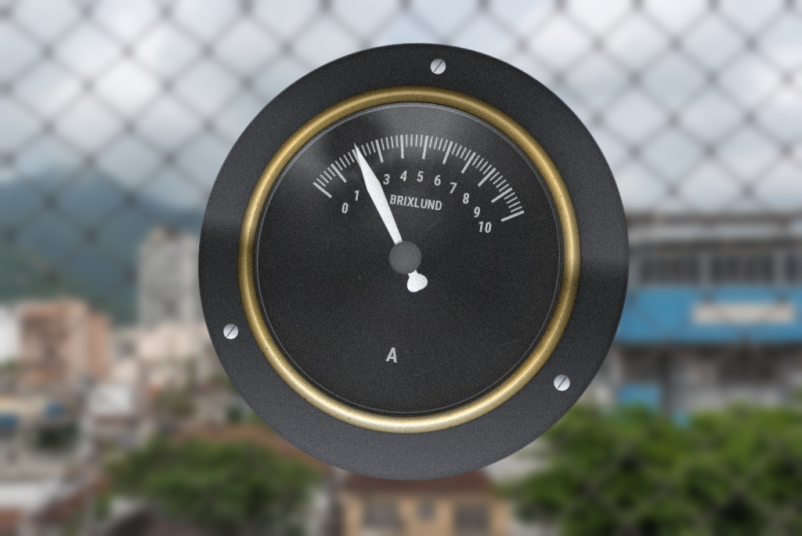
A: 2.2 A
